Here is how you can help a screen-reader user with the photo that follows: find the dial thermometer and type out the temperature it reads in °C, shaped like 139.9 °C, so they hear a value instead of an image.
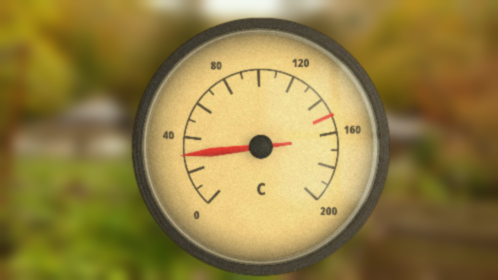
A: 30 °C
